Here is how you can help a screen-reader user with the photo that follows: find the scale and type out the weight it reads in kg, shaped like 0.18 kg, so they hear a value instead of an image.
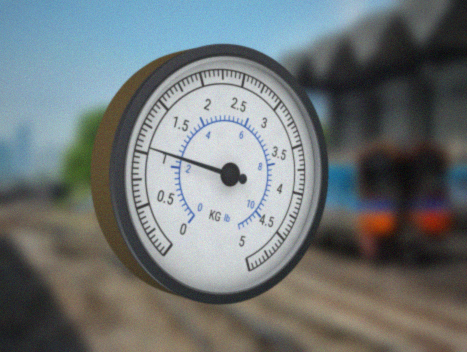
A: 1.05 kg
